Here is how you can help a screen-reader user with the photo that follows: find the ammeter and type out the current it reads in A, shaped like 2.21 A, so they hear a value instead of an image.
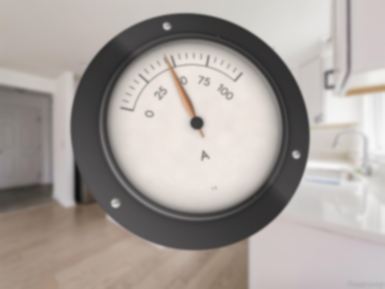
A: 45 A
